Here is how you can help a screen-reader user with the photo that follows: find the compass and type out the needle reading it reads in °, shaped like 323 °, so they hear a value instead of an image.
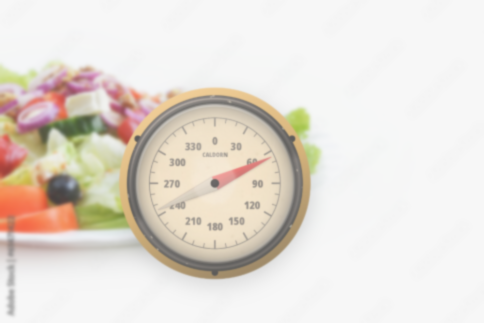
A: 65 °
